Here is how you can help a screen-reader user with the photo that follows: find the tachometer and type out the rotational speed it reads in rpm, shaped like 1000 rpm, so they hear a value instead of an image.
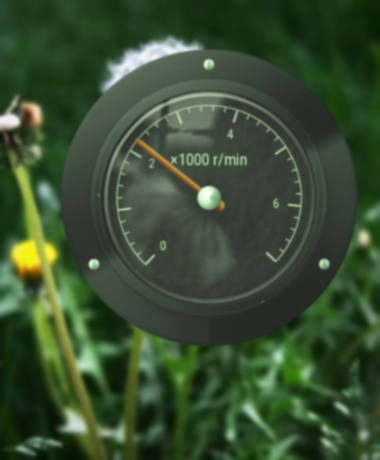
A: 2200 rpm
